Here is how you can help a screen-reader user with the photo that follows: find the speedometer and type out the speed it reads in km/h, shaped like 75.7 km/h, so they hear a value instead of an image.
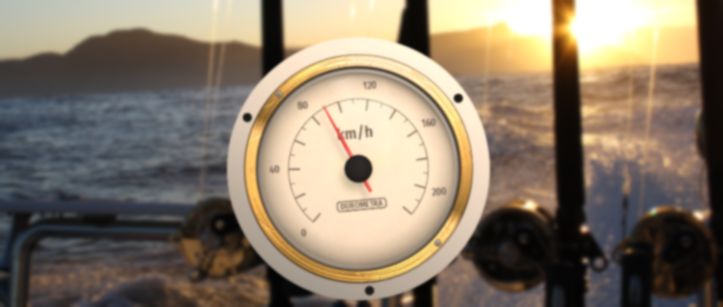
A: 90 km/h
